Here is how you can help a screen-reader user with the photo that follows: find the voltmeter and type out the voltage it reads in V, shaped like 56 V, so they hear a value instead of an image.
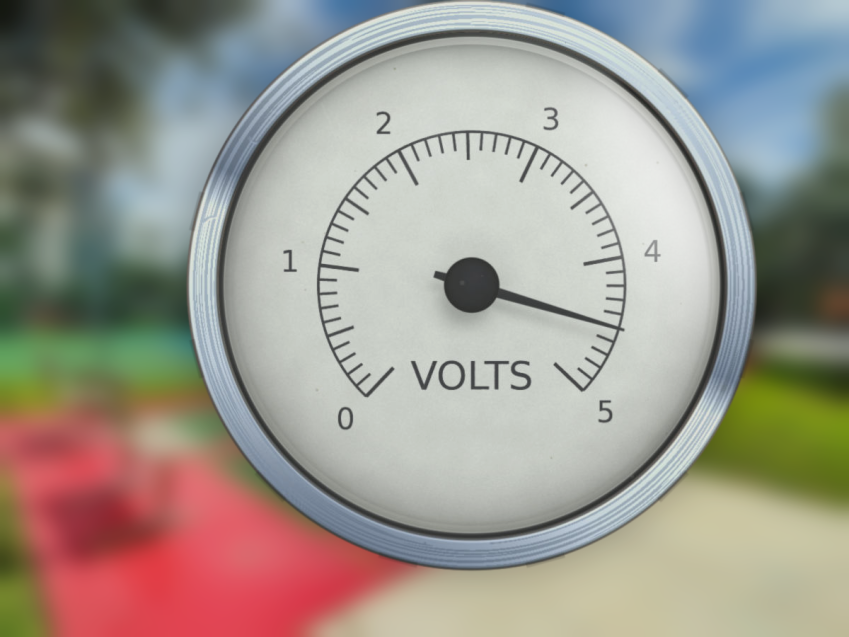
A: 4.5 V
